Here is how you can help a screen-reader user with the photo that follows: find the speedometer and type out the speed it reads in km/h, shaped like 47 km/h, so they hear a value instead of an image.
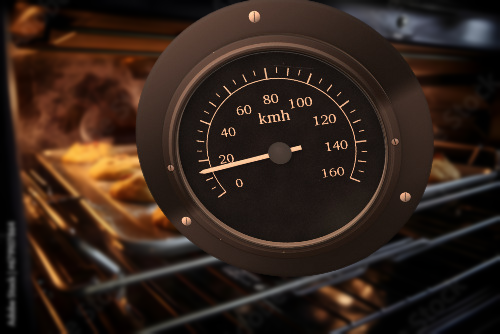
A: 15 km/h
